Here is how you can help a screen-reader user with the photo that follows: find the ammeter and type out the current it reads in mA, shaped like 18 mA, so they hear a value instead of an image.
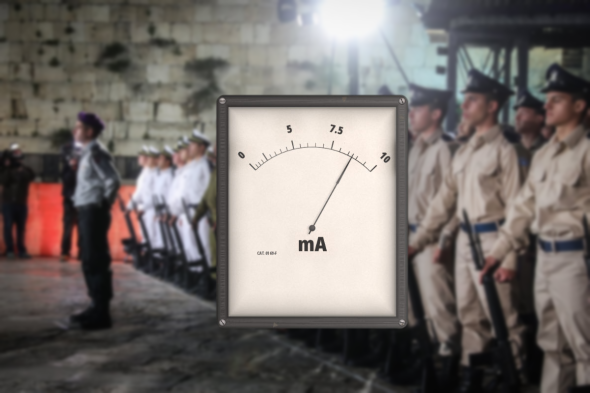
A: 8.75 mA
